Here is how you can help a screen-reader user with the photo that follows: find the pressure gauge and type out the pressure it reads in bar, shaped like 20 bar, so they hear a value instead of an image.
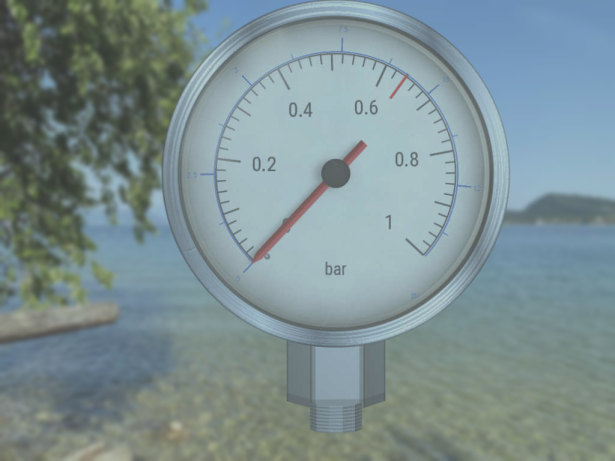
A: 0 bar
